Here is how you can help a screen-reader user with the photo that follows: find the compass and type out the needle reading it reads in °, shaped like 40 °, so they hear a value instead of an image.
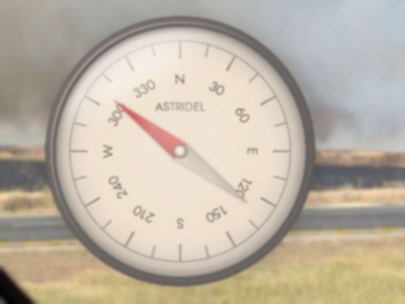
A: 307.5 °
